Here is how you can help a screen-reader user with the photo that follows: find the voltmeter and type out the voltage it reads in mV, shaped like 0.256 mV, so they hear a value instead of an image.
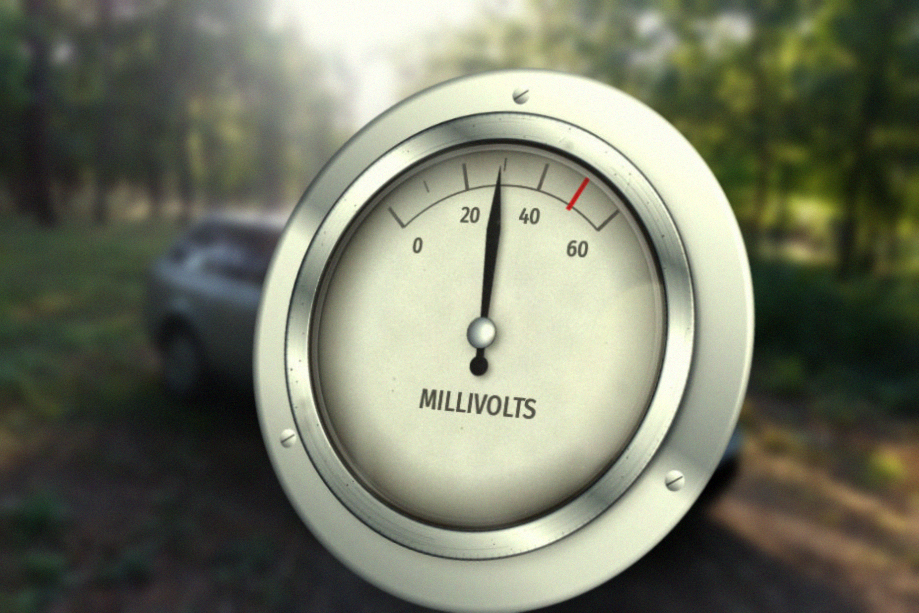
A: 30 mV
